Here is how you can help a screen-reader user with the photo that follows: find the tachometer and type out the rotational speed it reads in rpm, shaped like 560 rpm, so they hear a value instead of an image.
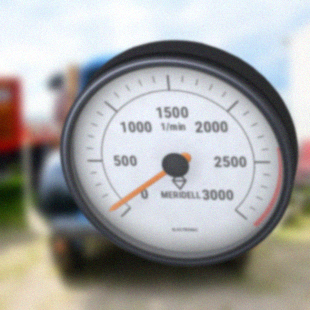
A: 100 rpm
